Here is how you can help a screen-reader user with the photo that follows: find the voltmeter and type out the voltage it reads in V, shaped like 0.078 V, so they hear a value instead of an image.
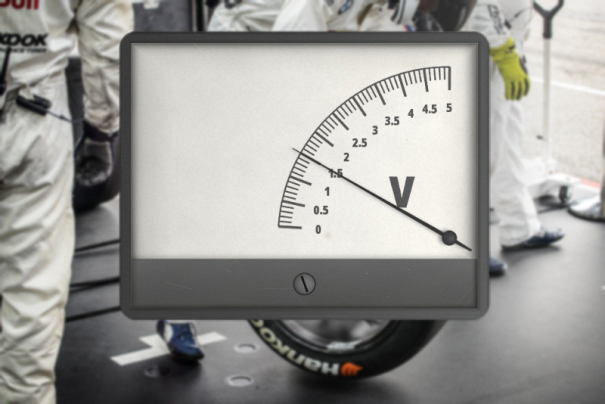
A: 1.5 V
